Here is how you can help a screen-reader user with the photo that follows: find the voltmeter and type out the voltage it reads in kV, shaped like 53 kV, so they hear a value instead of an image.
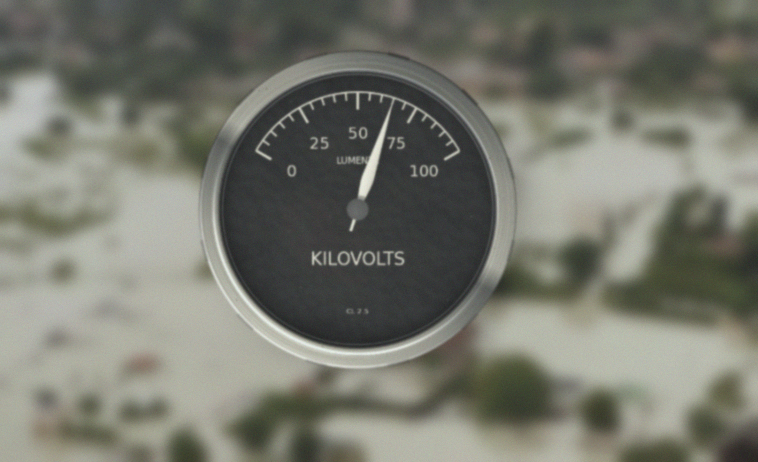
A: 65 kV
